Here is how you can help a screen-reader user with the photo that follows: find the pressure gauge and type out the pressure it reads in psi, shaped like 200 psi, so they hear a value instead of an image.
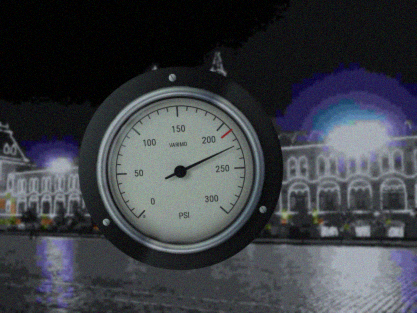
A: 225 psi
